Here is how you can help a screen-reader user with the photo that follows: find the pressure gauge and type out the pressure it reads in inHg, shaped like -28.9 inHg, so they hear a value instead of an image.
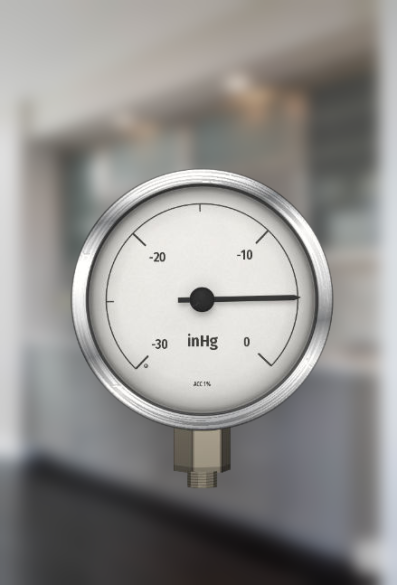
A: -5 inHg
